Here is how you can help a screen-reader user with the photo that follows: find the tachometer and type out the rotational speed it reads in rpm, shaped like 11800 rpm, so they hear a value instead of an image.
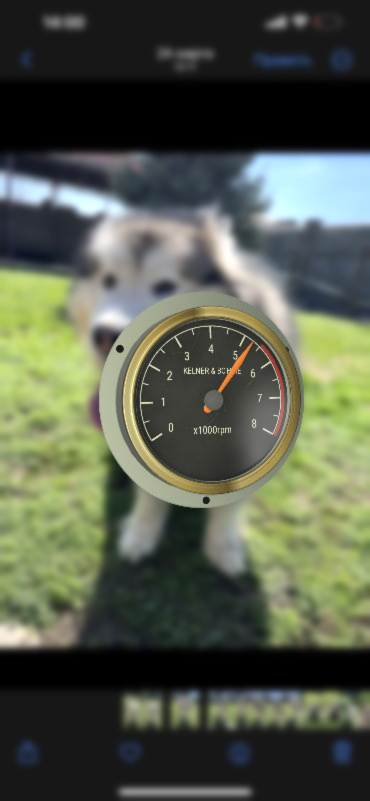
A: 5250 rpm
